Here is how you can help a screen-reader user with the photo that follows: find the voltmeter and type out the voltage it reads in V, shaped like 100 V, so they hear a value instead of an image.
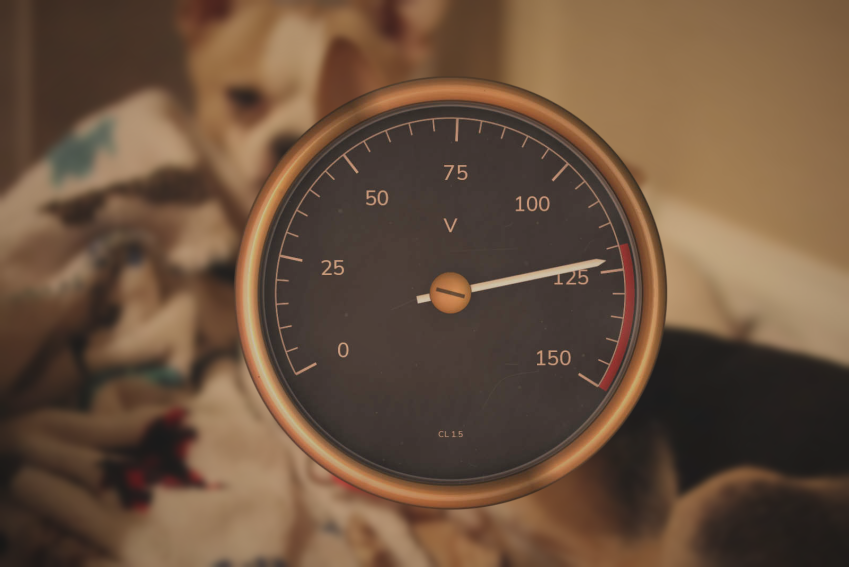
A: 122.5 V
